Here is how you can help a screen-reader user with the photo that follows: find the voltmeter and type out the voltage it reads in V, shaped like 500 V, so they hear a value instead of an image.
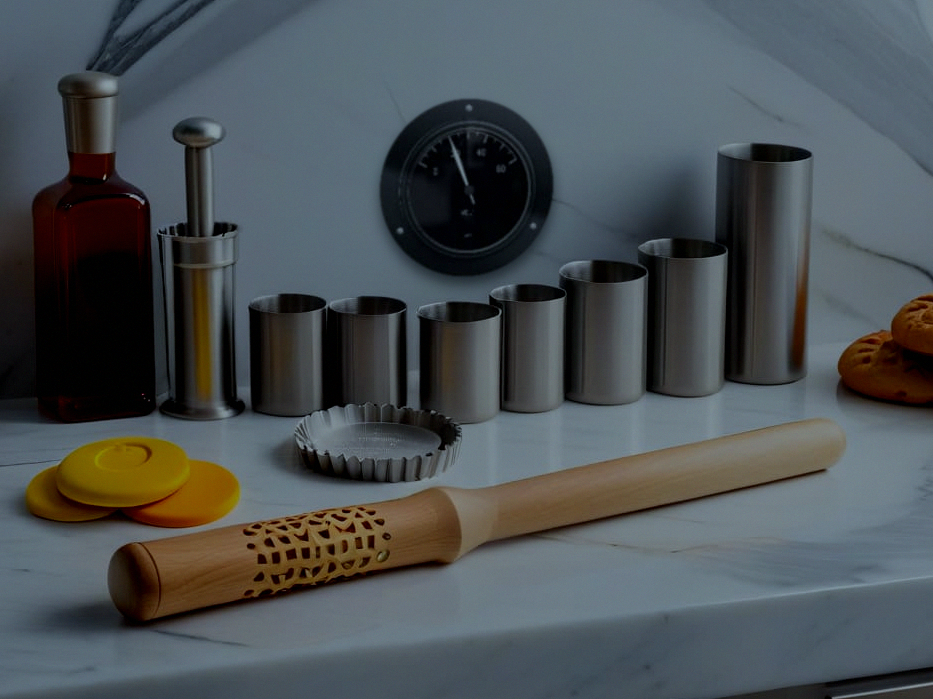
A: 20 V
